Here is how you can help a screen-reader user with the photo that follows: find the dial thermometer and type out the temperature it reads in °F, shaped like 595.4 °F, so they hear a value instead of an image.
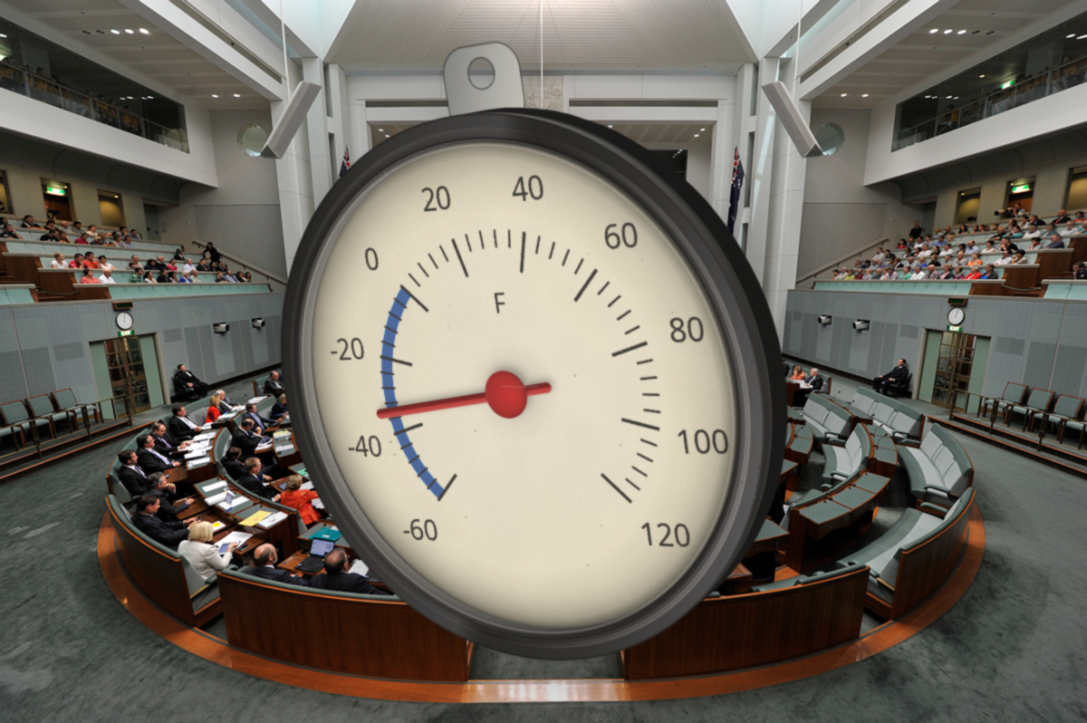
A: -34 °F
